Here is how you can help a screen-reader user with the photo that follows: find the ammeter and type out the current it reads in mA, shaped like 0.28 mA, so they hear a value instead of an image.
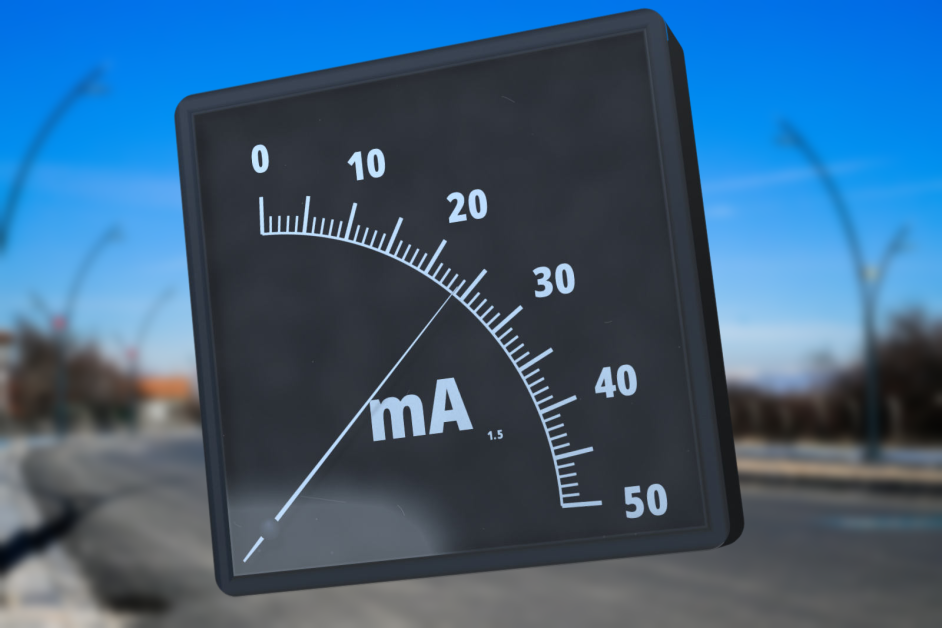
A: 24 mA
